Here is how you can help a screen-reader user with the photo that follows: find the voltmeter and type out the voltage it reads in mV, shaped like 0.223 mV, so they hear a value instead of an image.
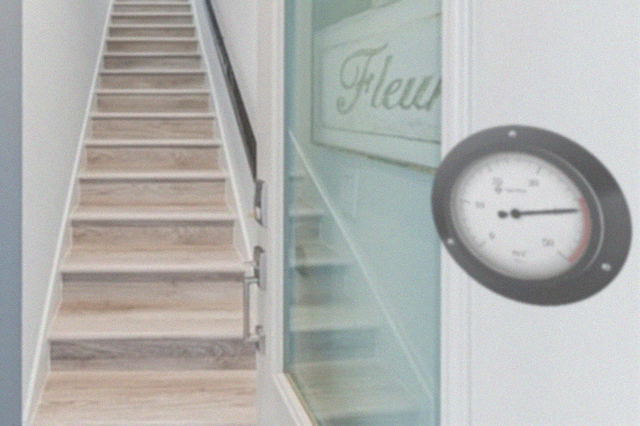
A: 40 mV
